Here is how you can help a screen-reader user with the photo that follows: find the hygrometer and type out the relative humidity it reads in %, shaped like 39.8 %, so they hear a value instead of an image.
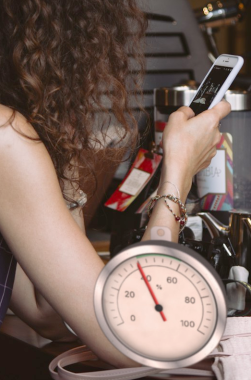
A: 40 %
